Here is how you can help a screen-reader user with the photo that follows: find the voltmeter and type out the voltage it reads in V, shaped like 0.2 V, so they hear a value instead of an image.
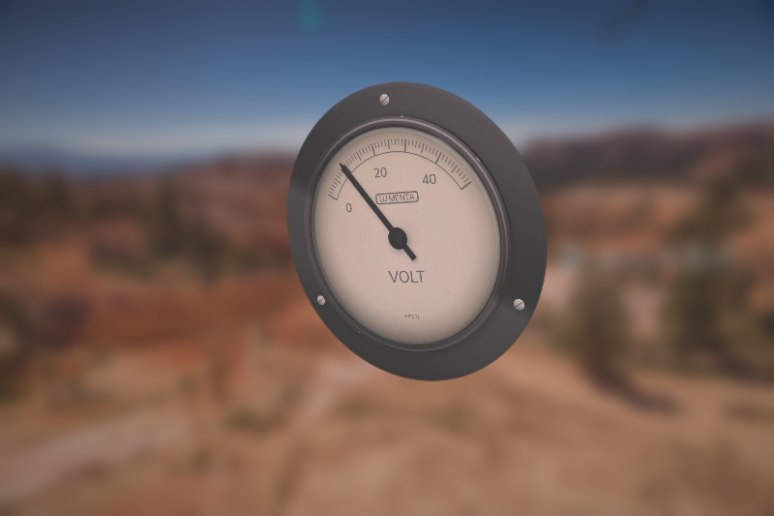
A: 10 V
